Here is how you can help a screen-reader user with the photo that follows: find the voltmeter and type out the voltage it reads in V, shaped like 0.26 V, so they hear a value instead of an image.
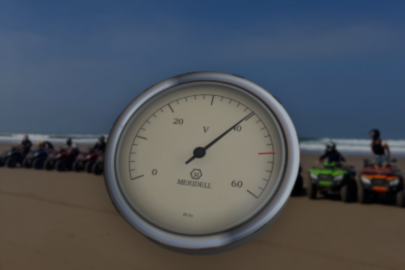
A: 40 V
